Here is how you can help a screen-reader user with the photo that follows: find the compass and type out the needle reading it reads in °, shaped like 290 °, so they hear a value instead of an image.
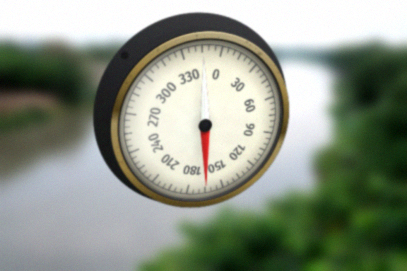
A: 165 °
